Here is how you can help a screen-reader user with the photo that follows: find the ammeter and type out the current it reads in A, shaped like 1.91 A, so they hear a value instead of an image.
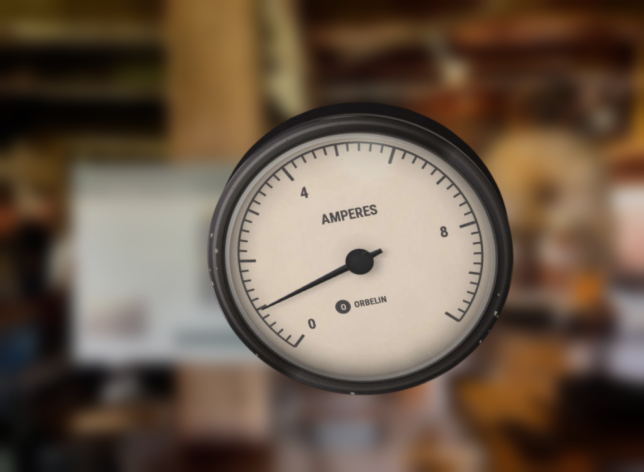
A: 1 A
